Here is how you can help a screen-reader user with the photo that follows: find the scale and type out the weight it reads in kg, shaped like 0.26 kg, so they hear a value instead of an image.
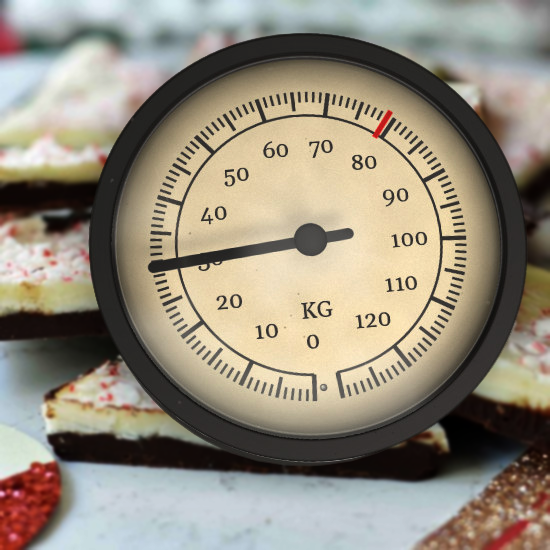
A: 30 kg
